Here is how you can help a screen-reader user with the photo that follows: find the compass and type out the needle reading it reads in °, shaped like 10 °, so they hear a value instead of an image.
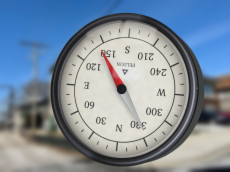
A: 145 °
